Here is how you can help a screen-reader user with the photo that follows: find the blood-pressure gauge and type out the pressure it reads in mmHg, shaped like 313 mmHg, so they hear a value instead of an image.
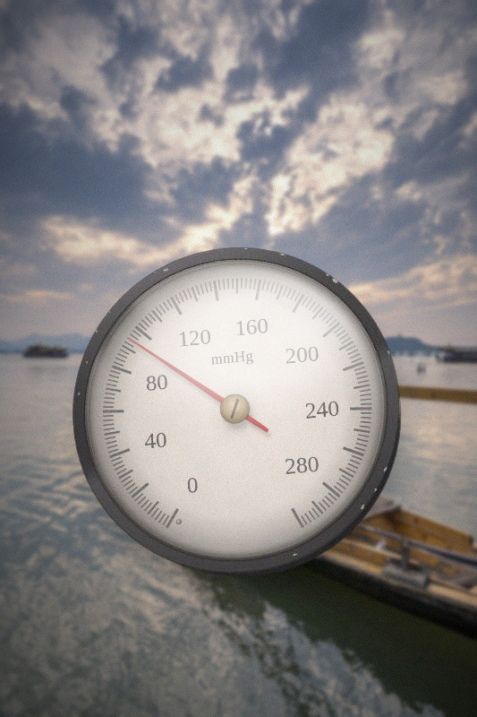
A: 94 mmHg
